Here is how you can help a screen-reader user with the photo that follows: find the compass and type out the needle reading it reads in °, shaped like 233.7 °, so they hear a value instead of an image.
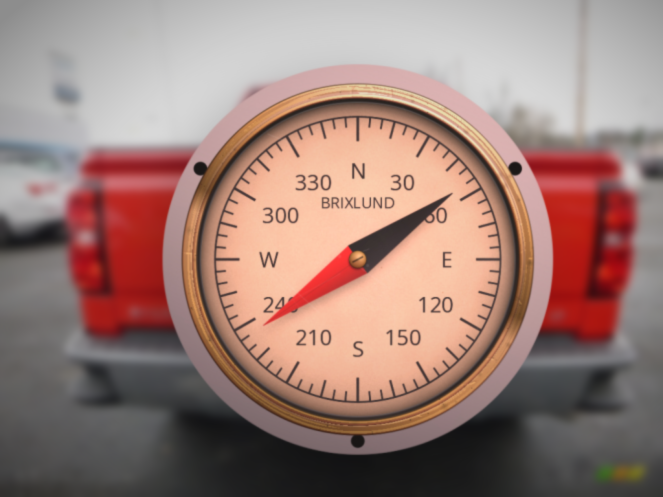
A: 235 °
